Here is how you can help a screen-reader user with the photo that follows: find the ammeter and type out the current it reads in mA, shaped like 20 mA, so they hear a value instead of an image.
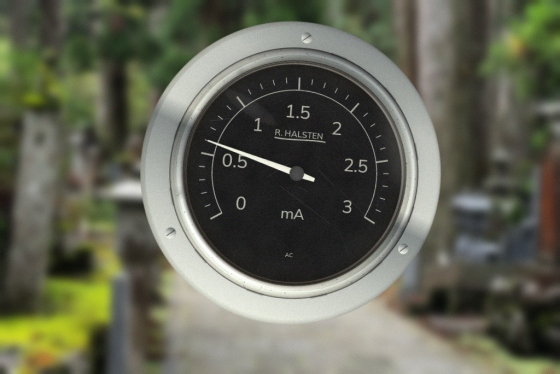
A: 0.6 mA
